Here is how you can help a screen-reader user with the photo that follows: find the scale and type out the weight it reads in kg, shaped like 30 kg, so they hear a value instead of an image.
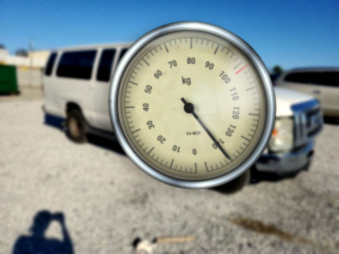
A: 140 kg
